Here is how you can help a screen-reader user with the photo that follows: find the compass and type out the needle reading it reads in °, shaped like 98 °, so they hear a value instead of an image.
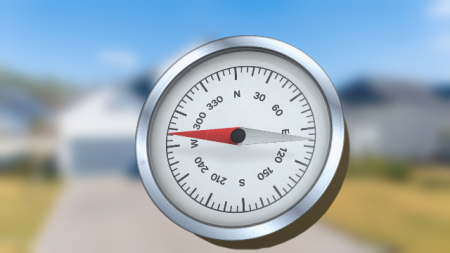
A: 280 °
